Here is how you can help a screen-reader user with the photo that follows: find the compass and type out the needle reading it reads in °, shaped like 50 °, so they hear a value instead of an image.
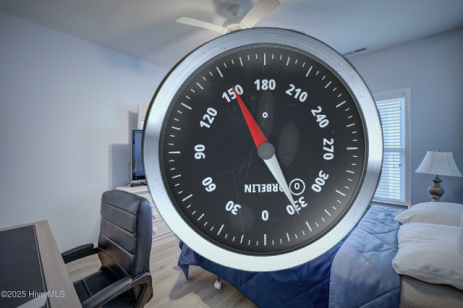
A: 152.5 °
